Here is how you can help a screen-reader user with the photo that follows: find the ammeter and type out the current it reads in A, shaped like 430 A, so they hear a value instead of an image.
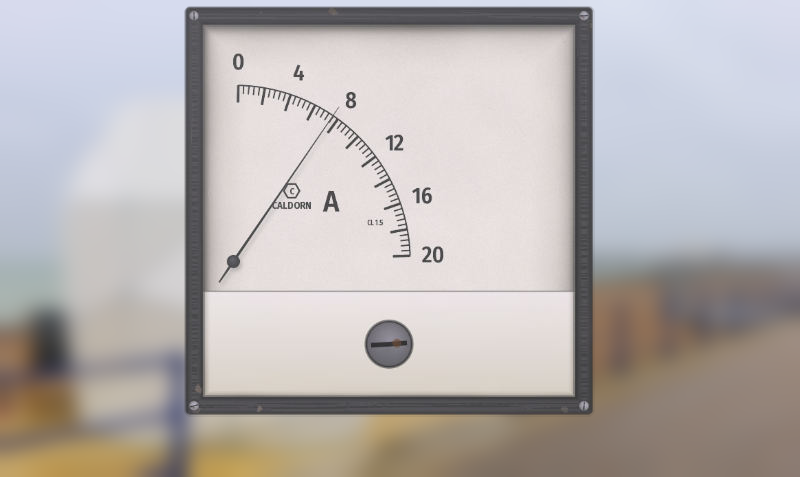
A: 7.6 A
